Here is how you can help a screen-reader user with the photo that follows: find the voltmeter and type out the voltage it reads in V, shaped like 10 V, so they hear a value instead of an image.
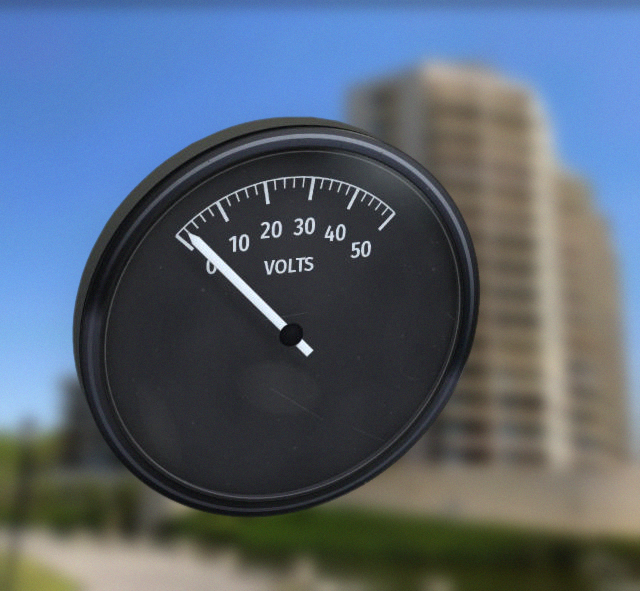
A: 2 V
